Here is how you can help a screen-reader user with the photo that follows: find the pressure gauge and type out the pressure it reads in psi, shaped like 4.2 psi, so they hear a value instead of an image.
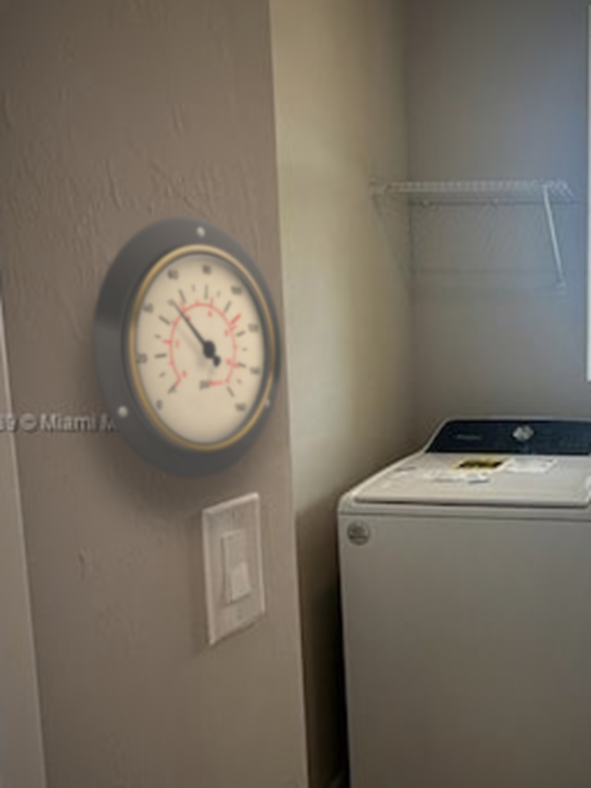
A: 50 psi
